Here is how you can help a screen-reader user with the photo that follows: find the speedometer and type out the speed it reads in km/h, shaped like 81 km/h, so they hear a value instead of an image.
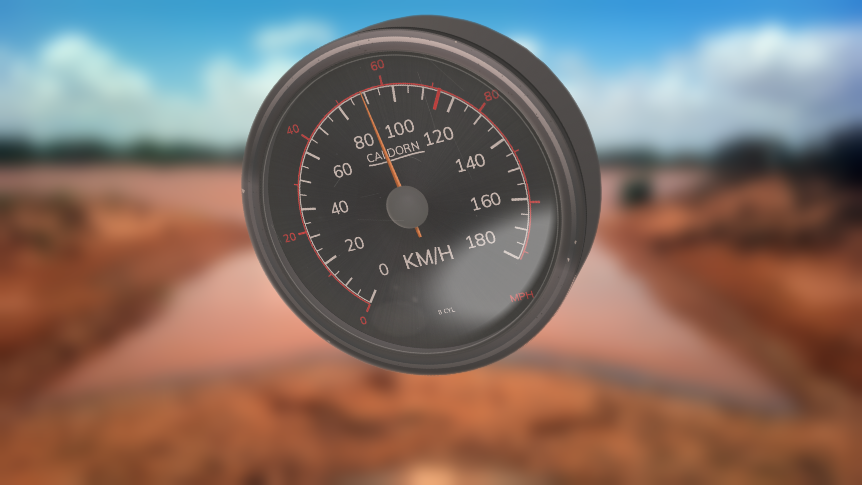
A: 90 km/h
